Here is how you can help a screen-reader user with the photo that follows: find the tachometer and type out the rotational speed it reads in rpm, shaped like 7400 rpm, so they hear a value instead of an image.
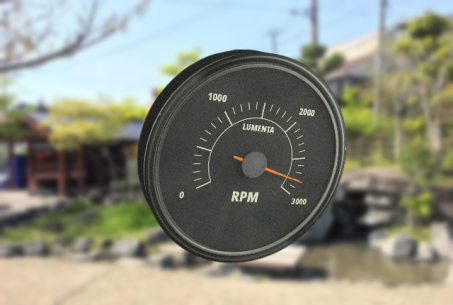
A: 2800 rpm
